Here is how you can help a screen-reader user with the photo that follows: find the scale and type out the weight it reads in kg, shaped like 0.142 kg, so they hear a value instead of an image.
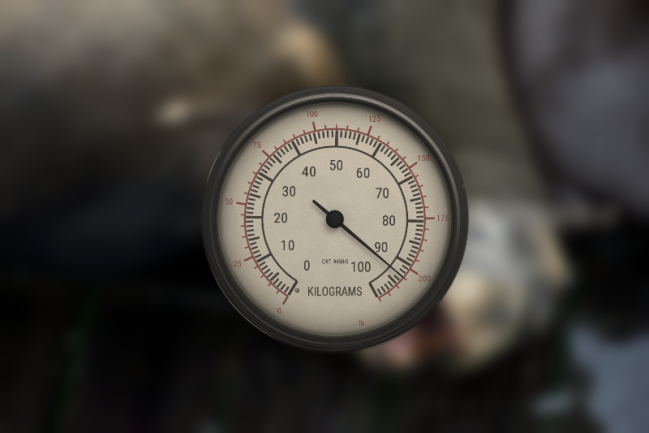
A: 93 kg
